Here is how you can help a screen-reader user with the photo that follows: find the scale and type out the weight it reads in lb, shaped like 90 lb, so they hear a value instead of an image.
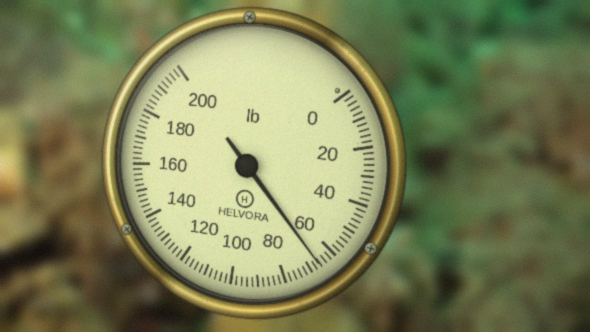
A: 66 lb
